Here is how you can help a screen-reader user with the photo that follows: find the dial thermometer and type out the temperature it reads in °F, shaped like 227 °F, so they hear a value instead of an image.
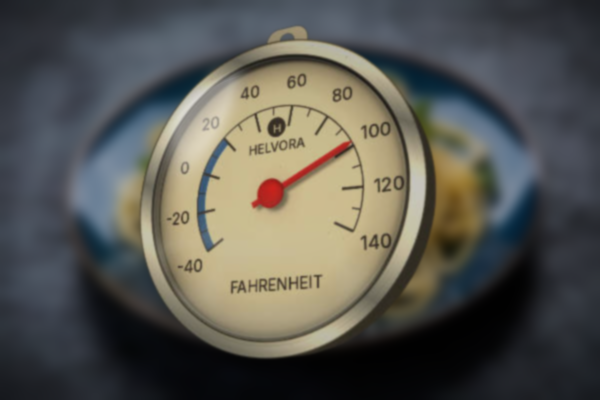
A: 100 °F
